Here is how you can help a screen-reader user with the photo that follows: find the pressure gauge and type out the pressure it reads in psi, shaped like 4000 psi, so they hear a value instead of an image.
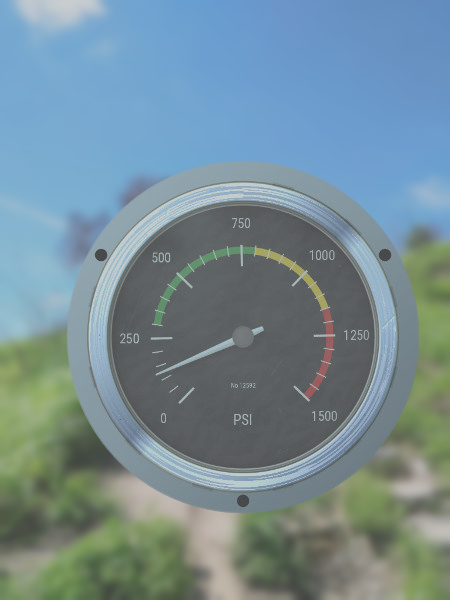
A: 125 psi
